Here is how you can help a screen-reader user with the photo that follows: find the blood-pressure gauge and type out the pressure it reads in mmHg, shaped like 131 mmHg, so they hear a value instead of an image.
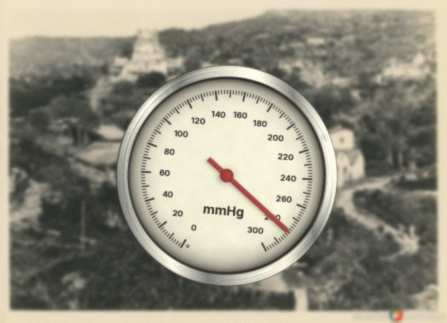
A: 280 mmHg
